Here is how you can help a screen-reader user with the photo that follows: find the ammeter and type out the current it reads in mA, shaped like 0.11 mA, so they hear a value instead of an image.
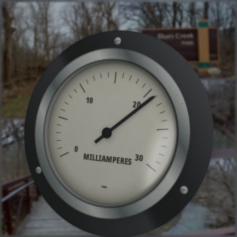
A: 21 mA
